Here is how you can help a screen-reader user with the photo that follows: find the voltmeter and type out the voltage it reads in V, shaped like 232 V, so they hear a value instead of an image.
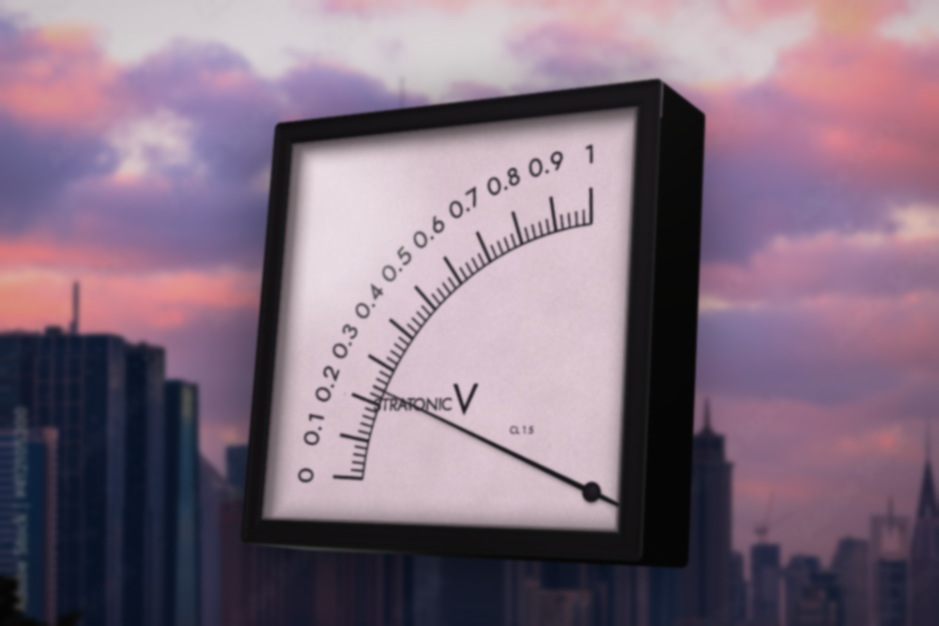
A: 0.24 V
